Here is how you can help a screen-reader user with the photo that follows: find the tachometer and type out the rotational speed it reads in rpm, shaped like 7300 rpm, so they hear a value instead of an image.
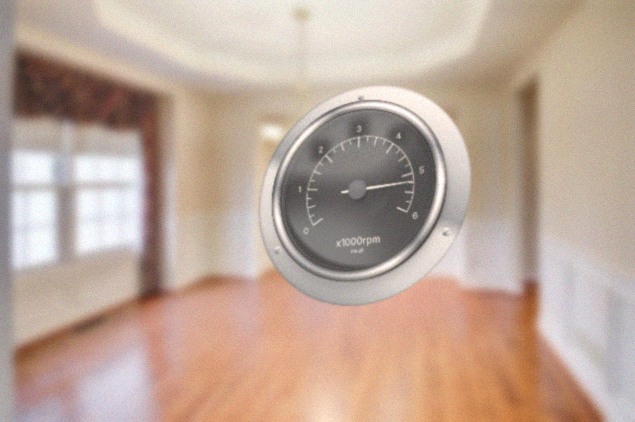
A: 5250 rpm
